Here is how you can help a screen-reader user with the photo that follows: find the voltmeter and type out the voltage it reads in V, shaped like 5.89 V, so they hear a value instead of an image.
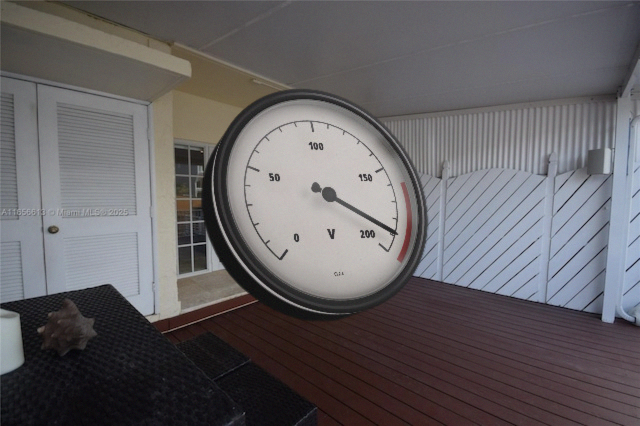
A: 190 V
